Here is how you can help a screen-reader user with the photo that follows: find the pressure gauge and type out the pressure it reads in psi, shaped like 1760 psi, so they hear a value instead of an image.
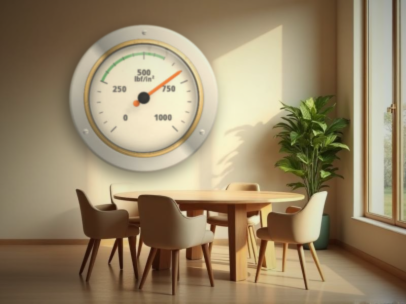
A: 700 psi
